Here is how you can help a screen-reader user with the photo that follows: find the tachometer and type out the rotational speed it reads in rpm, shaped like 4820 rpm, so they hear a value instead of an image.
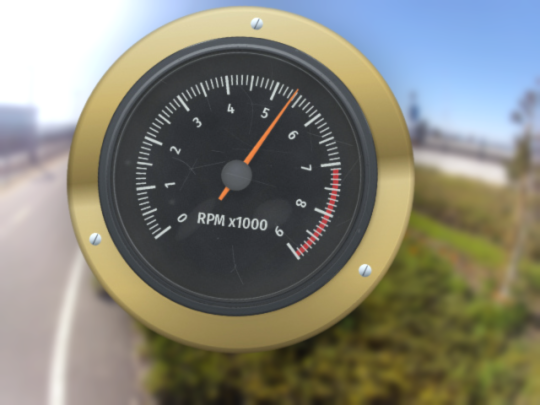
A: 5400 rpm
